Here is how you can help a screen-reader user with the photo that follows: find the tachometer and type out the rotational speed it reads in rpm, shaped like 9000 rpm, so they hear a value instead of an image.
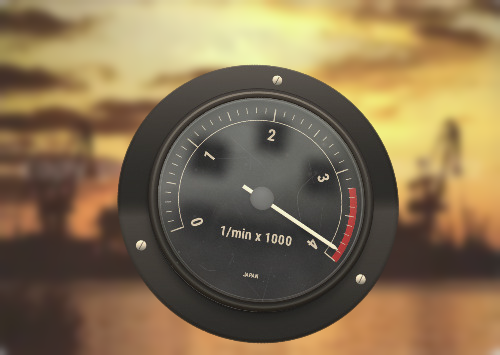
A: 3900 rpm
